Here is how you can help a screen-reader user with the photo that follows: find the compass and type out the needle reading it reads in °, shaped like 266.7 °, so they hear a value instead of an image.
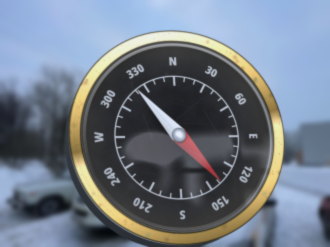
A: 140 °
